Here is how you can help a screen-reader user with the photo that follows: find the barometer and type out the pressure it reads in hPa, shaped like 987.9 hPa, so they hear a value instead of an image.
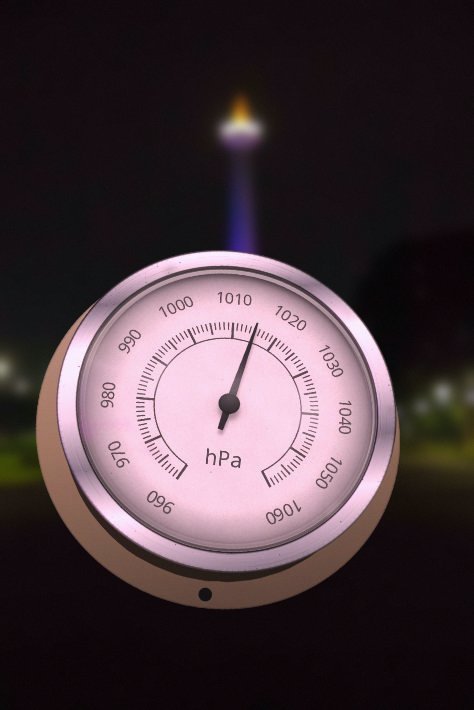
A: 1015 hPa
